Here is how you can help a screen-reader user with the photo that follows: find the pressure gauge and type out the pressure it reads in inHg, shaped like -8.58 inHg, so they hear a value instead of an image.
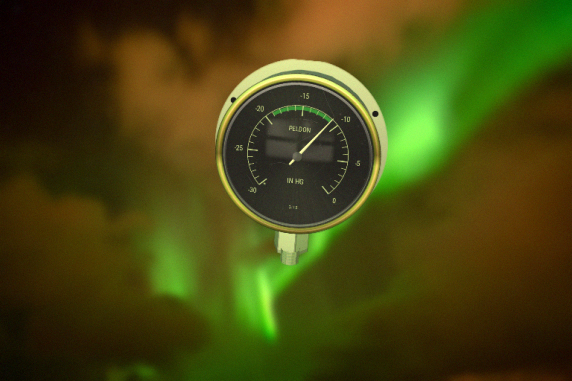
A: -11 inHg
